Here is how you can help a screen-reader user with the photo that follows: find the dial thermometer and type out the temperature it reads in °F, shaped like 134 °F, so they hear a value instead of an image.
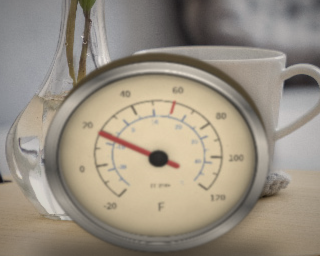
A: 20 °F
